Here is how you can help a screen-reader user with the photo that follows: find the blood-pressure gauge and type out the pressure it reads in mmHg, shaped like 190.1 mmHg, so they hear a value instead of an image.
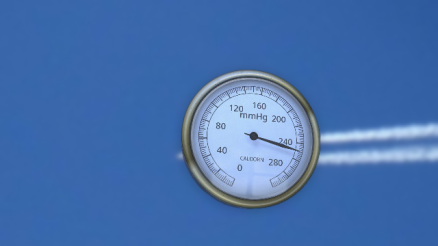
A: 250 mmHg
